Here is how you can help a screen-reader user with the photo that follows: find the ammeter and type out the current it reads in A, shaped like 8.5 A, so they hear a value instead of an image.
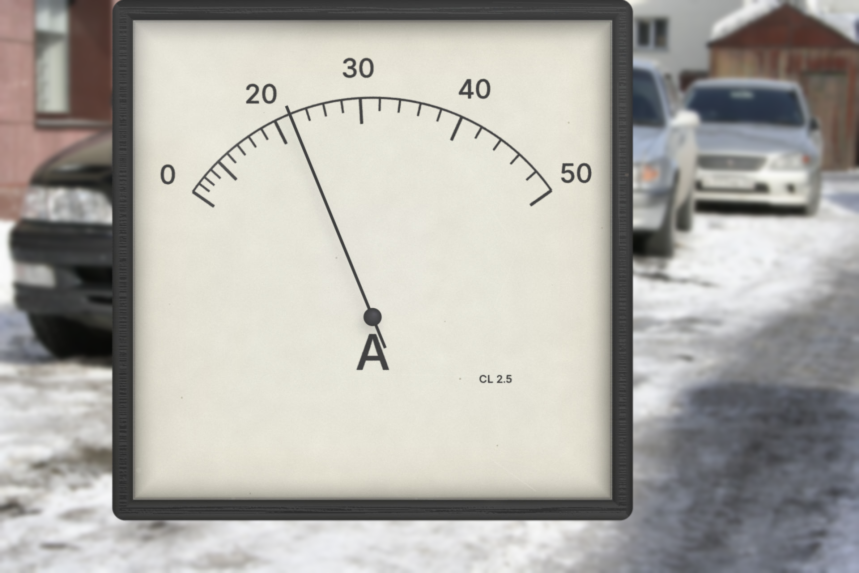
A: 22 A
